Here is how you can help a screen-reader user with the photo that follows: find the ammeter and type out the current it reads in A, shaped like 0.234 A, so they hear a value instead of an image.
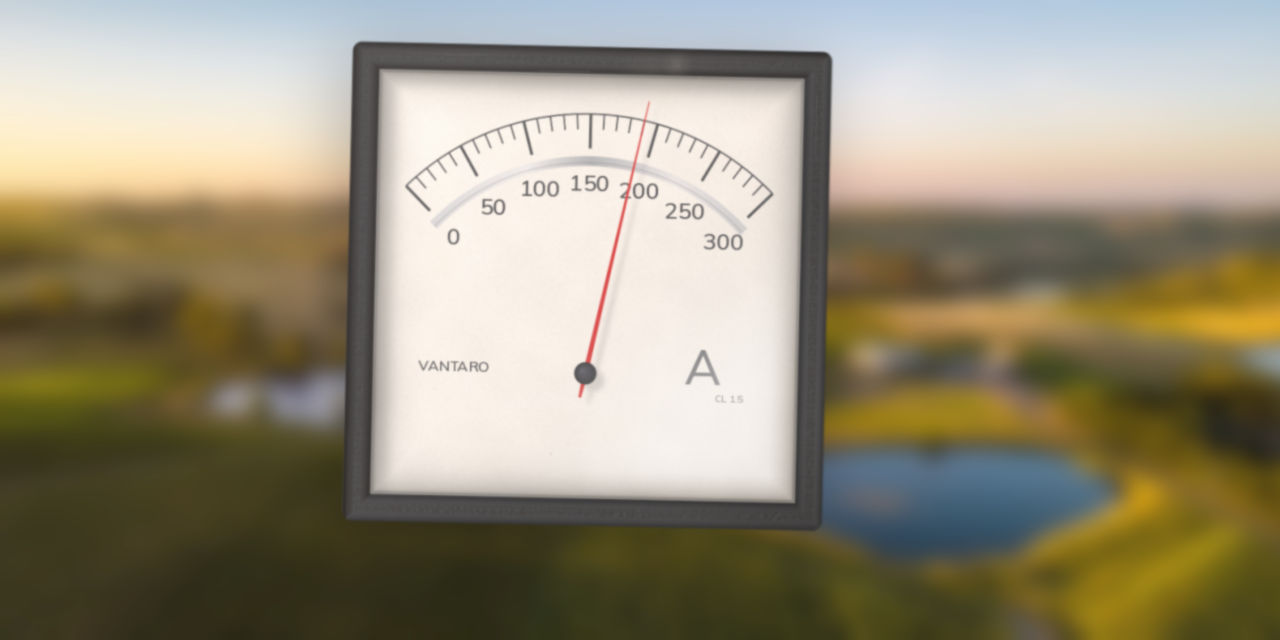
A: 190 A
